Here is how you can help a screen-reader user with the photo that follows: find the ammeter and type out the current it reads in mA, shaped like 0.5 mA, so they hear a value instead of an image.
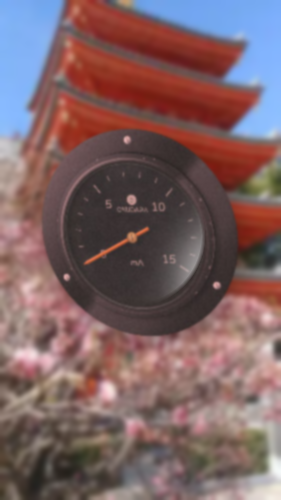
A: 0 mA
